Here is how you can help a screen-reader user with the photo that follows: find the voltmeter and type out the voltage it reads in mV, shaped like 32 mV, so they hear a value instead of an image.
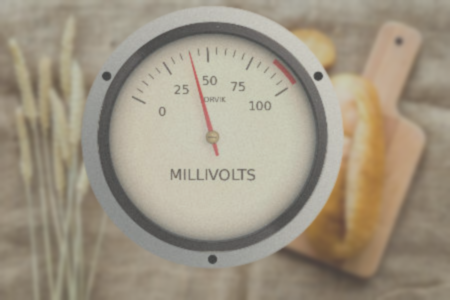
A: 40 mV
